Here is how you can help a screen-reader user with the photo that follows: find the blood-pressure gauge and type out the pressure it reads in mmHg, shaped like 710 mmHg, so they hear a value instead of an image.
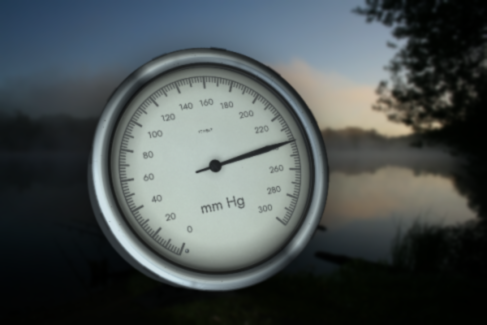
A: 240 mmHg
